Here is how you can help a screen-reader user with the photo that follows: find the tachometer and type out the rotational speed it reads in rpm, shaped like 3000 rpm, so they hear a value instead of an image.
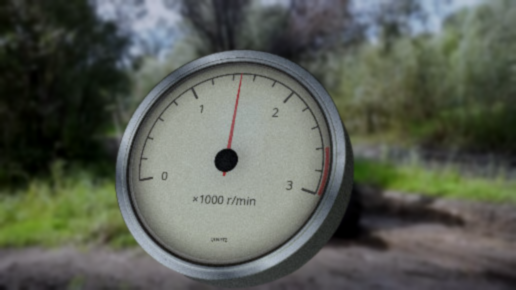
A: 1500 rpm
